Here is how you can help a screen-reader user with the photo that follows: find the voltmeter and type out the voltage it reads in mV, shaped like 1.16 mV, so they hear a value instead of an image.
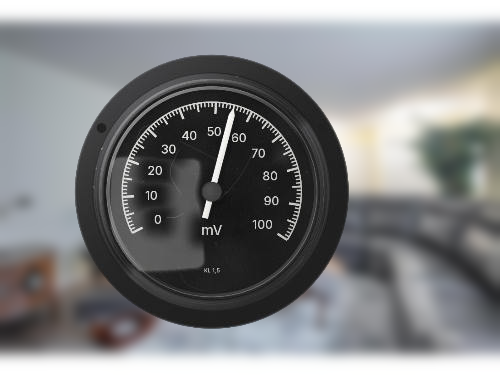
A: 55 mV
